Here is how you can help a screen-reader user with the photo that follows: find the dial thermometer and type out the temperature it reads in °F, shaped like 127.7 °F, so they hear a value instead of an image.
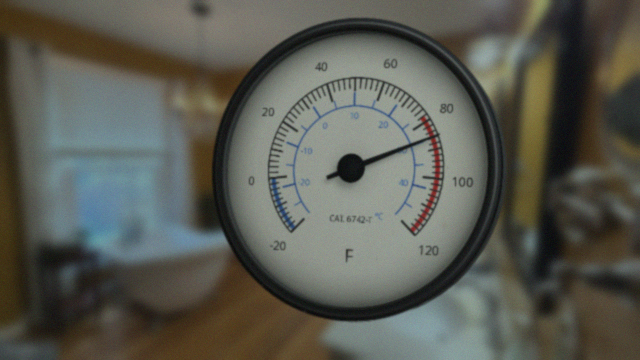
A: 86 °F
